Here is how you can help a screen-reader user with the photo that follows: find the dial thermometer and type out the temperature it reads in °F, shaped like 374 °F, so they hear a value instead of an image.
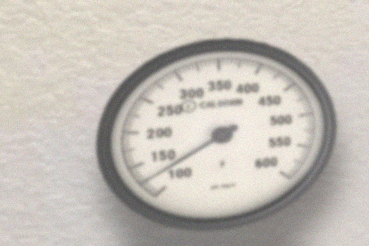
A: 125 °F
